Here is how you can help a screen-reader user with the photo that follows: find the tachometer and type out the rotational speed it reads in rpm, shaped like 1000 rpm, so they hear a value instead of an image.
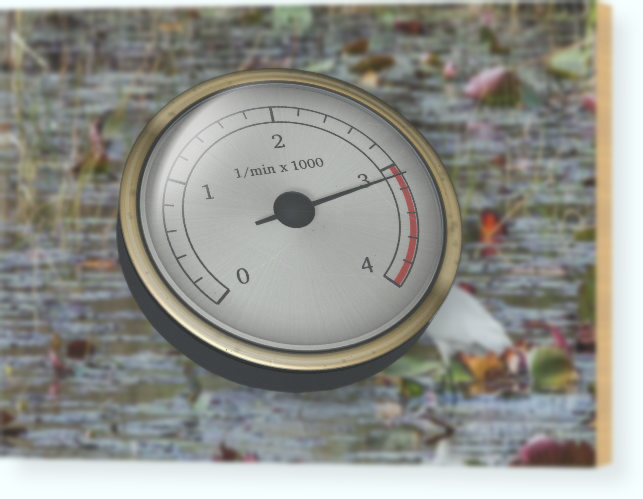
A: 3100 rpm
